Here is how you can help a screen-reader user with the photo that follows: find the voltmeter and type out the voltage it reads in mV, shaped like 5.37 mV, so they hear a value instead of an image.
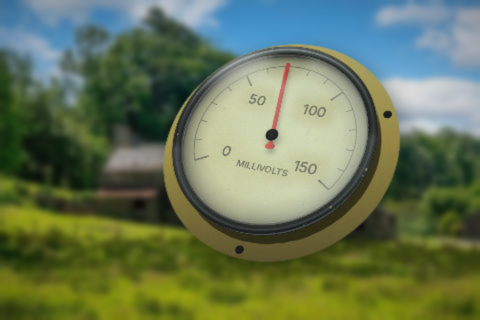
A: 70 mV
